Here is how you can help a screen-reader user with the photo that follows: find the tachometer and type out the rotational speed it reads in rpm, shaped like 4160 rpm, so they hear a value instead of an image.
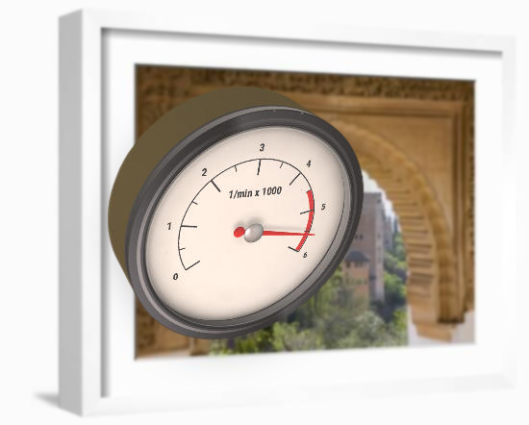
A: 5500 rpm
